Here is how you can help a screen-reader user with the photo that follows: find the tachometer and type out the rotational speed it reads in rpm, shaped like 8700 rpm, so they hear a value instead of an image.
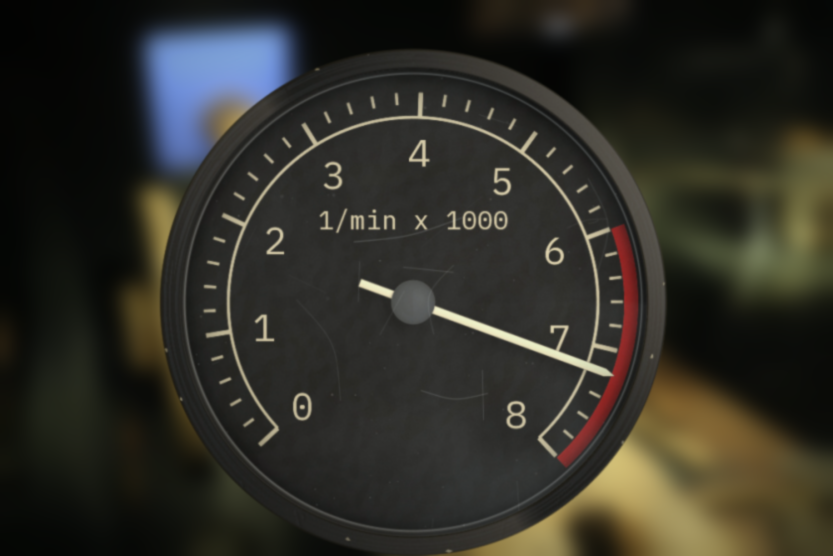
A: 7200 rpm
